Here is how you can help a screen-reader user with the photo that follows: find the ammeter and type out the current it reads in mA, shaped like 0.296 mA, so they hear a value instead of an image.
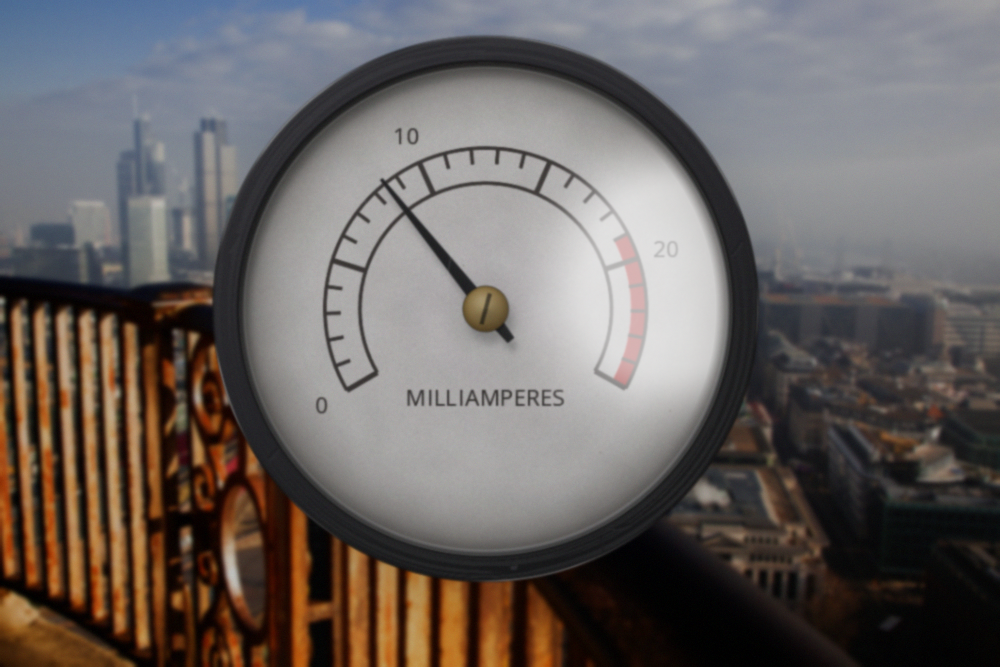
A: 8.5 mA
